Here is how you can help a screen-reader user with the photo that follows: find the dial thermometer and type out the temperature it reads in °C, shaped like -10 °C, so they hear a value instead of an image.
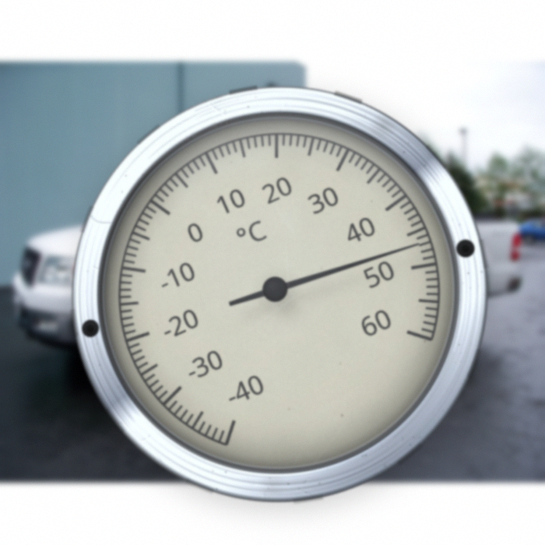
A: 47 °C
